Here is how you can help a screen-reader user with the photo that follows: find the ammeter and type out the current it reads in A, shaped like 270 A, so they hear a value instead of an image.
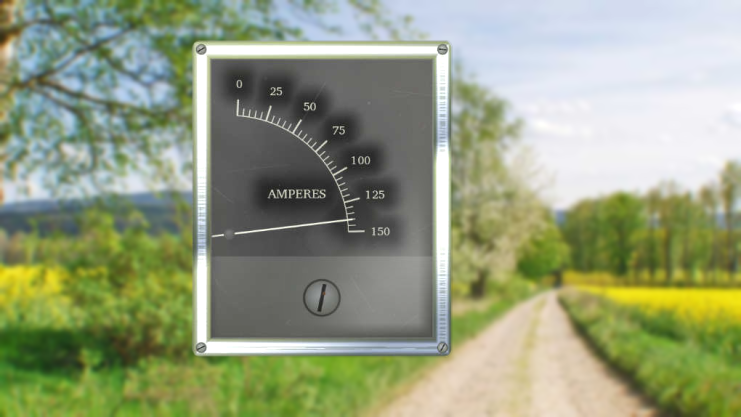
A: 140 A
